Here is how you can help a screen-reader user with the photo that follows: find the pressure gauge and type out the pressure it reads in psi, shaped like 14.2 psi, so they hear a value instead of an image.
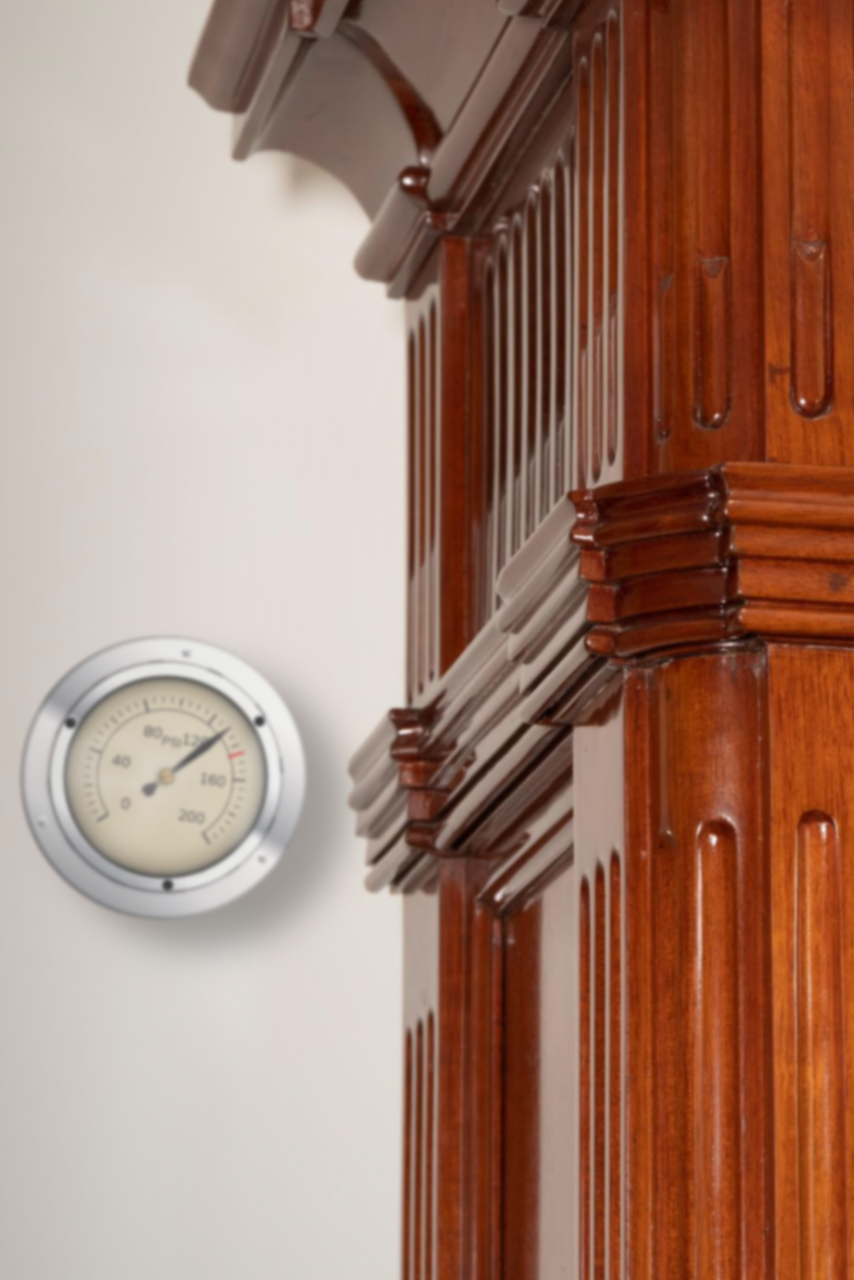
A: 130 psi
